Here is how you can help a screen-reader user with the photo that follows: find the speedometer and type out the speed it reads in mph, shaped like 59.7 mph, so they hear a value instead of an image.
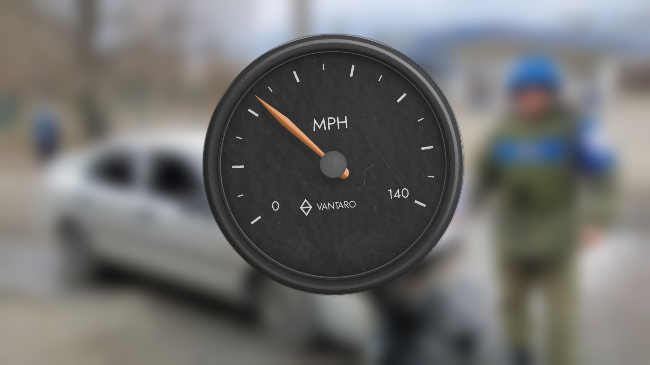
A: 45 mph
